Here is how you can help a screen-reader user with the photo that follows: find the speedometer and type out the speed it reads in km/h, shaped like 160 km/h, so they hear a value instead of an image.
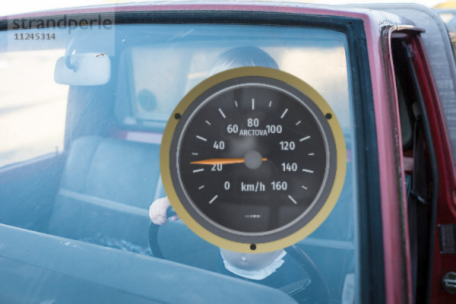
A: 25 km/h
